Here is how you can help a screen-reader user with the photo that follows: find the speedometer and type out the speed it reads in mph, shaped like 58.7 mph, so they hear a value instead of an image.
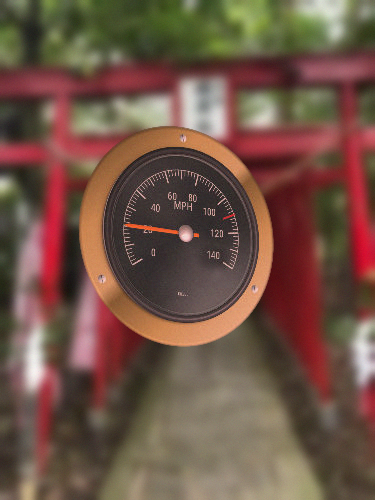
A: 20 mph
